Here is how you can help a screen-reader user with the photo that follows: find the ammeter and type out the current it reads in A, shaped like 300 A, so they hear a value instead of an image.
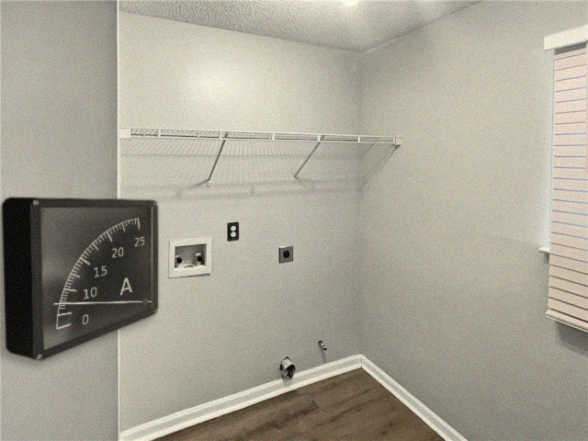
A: 7.5 A
